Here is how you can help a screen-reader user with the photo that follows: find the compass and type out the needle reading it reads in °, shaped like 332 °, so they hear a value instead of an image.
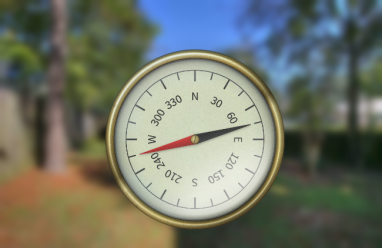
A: 255 °
